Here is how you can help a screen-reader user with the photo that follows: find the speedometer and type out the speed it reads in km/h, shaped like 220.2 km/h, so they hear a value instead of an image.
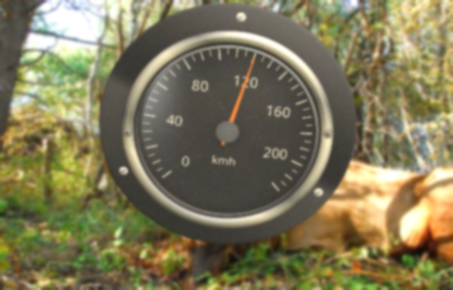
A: 120 km/h
